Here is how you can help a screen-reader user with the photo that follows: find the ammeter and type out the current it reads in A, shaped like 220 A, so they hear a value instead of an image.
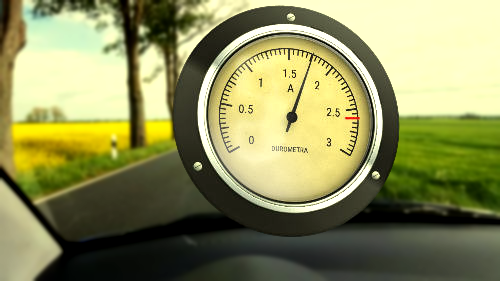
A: 1.75 A
